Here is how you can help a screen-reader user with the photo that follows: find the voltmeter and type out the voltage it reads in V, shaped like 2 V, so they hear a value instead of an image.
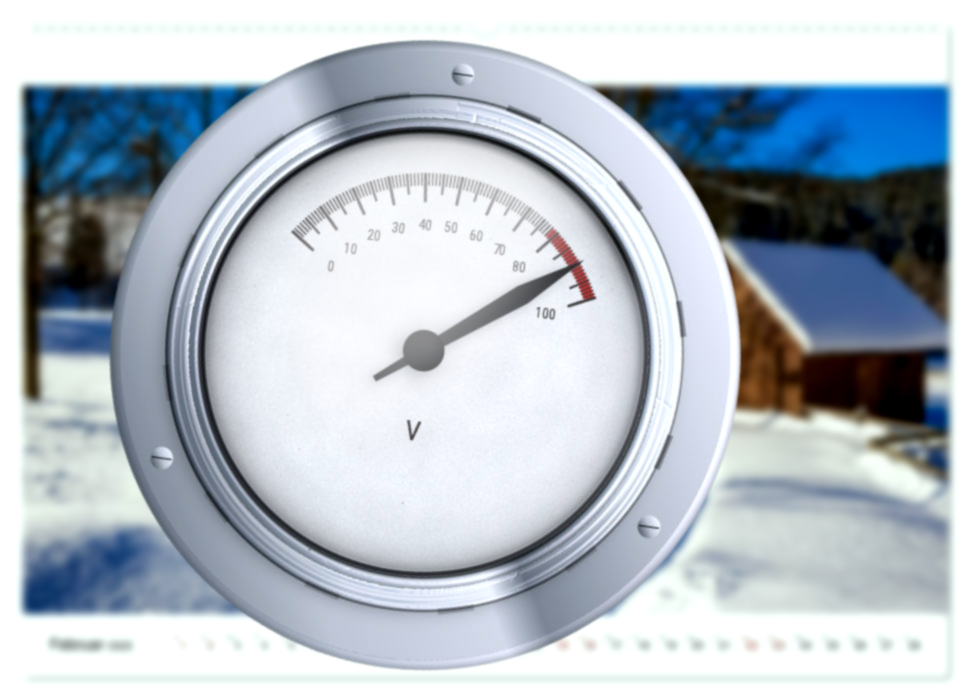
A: 90 V
